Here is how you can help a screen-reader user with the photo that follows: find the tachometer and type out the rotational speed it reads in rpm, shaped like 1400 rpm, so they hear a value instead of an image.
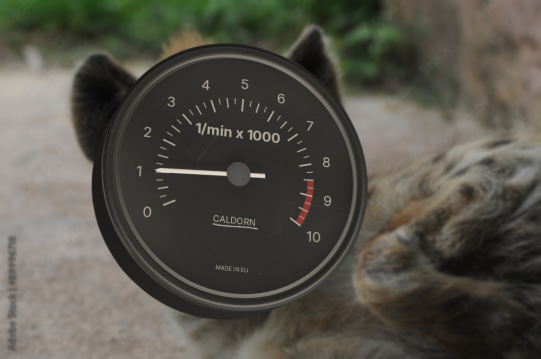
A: 1000 rpm
